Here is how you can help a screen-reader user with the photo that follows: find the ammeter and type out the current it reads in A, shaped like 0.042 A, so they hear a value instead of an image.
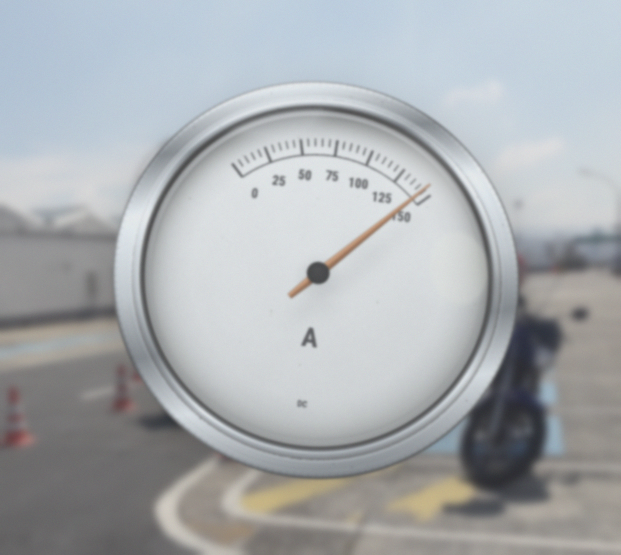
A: 145 A
